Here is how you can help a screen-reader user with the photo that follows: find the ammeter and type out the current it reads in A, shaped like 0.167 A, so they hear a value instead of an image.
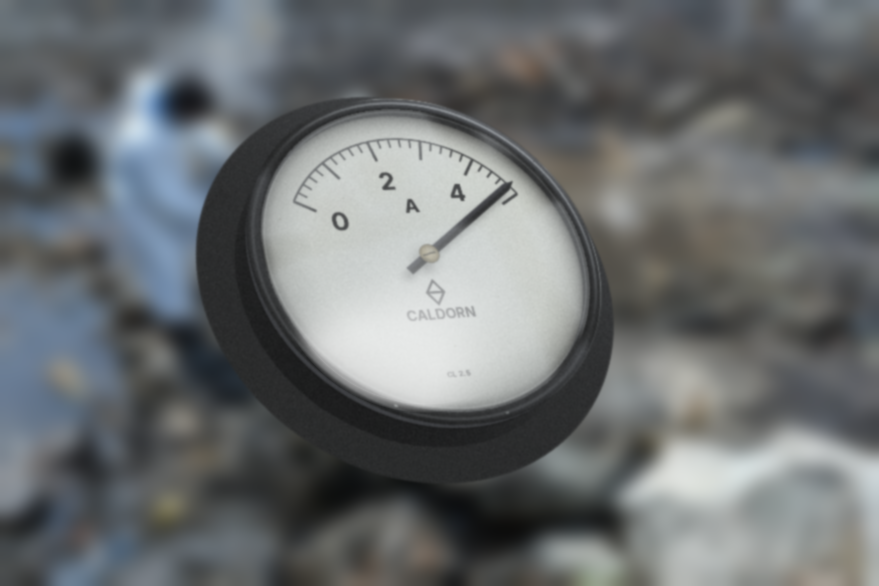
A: 4.8 A
